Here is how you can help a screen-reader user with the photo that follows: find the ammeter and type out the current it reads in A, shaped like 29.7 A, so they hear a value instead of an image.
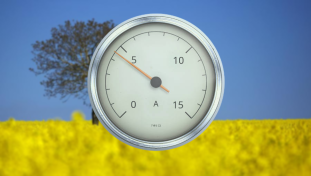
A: 4.5 A
